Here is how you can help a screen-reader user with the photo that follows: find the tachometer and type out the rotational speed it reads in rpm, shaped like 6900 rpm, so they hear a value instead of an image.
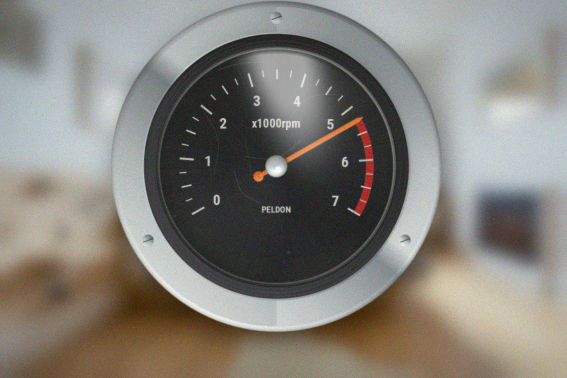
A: 5250 rpm
